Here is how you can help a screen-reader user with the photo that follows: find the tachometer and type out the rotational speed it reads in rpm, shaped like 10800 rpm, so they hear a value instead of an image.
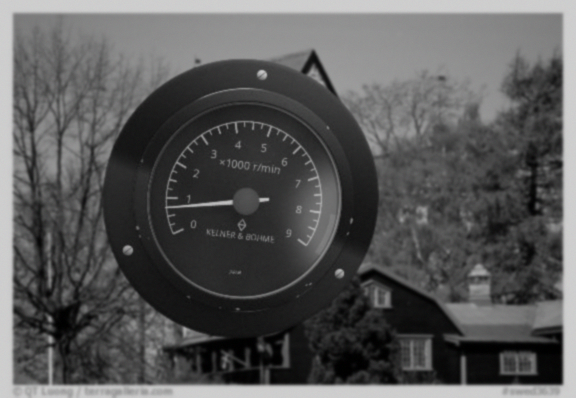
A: 750 rpm
